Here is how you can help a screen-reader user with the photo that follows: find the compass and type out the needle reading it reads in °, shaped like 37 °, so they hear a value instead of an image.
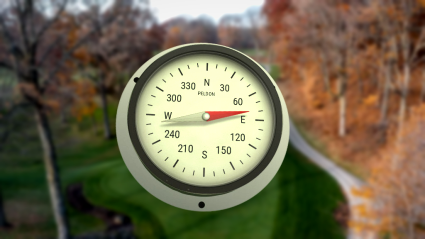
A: 80 °
